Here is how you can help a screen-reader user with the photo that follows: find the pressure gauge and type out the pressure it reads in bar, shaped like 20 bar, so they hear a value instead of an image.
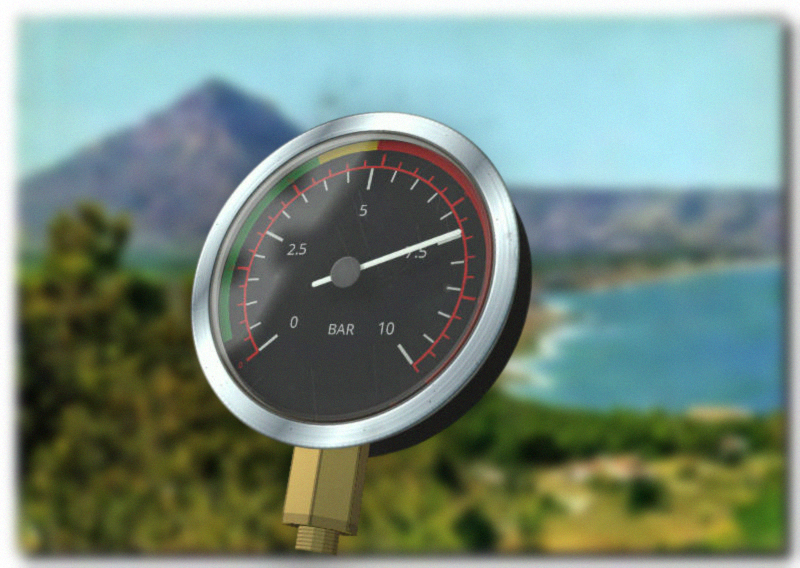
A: 7.5 bar
